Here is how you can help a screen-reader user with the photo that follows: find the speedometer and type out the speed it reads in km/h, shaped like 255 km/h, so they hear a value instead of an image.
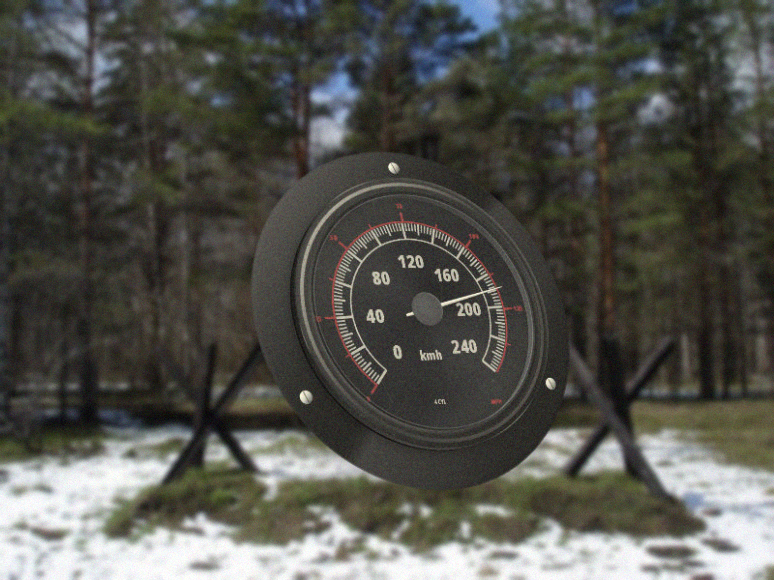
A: 190 km/h
